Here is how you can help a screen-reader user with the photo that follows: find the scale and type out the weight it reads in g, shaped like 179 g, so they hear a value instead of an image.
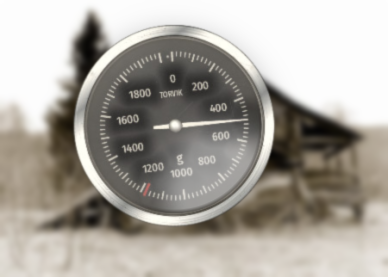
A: 500 g
